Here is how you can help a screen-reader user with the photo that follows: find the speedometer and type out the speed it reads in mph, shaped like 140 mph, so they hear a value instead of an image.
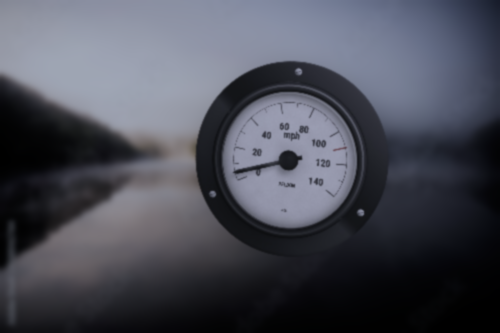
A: 5 mph
